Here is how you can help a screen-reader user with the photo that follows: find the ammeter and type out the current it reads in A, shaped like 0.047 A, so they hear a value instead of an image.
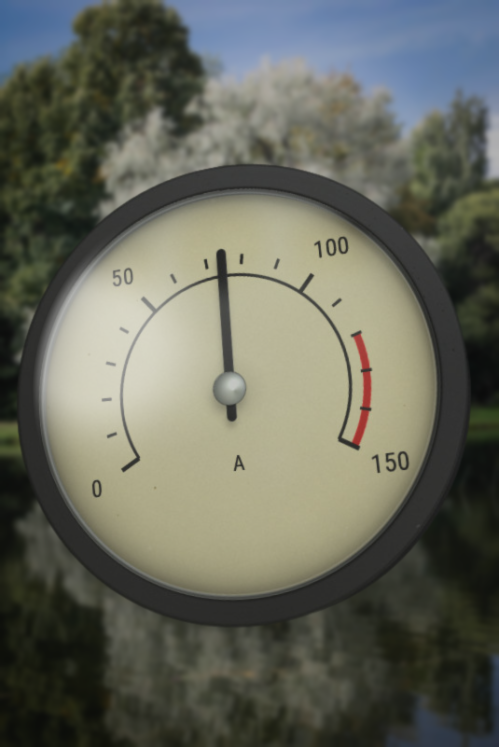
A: 75 A
